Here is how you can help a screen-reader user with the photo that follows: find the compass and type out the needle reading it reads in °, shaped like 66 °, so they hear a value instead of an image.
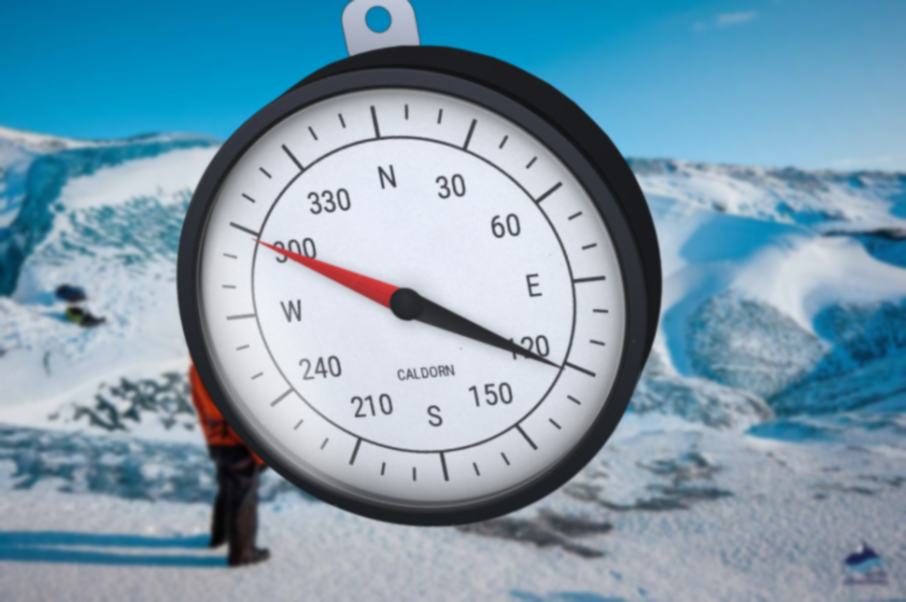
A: 300 °
